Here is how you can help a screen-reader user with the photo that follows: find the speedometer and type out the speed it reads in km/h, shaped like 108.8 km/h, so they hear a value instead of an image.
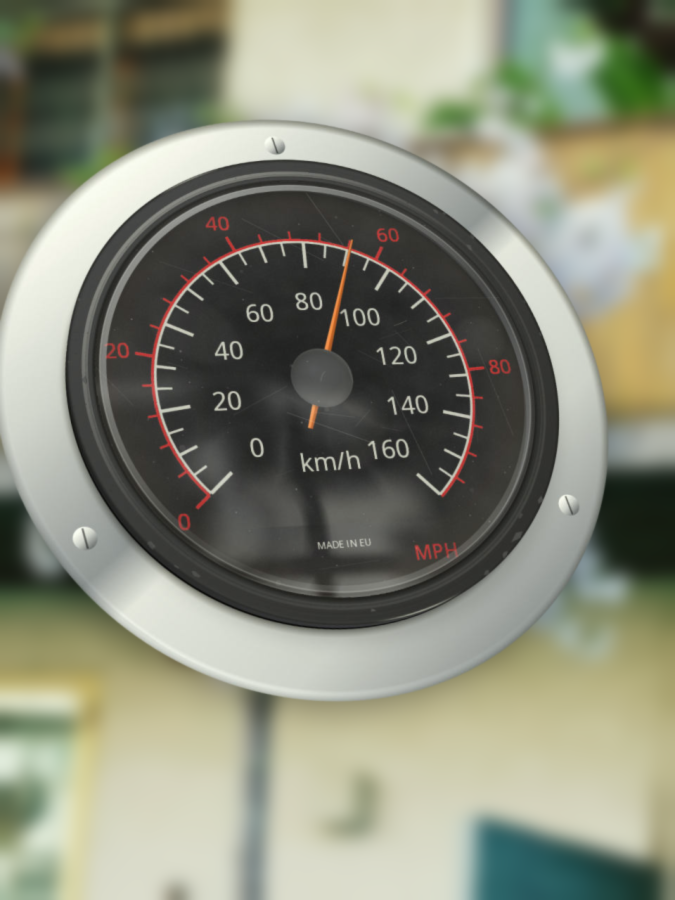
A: 90 km/h
